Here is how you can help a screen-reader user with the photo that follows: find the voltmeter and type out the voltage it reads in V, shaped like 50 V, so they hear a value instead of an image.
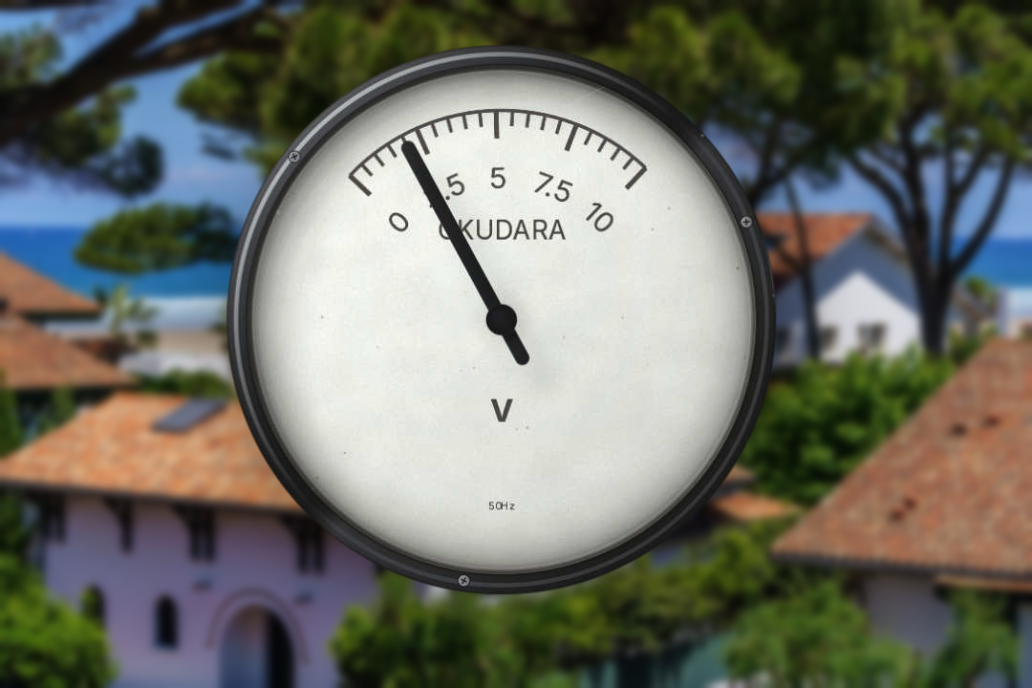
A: 2 V
